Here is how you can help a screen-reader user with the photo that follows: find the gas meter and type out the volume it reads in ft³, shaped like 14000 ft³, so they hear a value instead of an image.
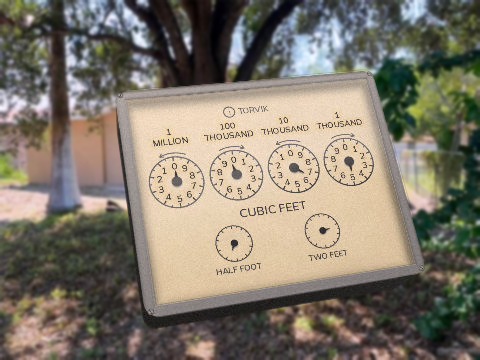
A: 996500 ft³
